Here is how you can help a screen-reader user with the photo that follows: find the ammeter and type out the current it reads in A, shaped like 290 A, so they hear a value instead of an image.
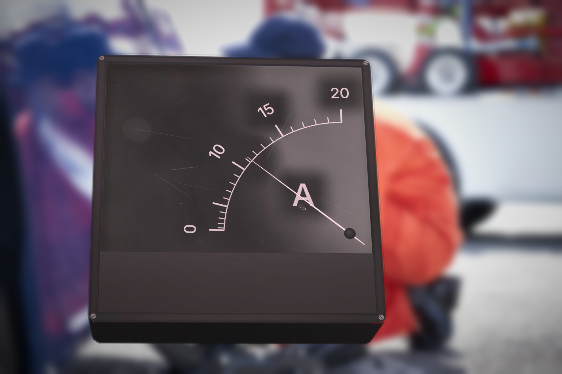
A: 11 A
